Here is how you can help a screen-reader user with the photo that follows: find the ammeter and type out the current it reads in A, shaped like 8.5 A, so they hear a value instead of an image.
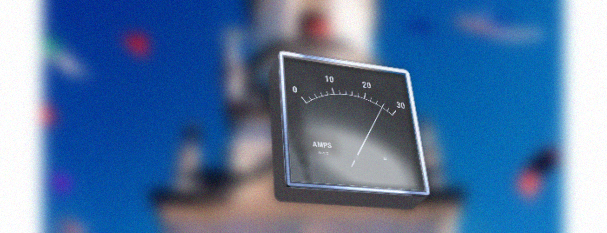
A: 26 A
